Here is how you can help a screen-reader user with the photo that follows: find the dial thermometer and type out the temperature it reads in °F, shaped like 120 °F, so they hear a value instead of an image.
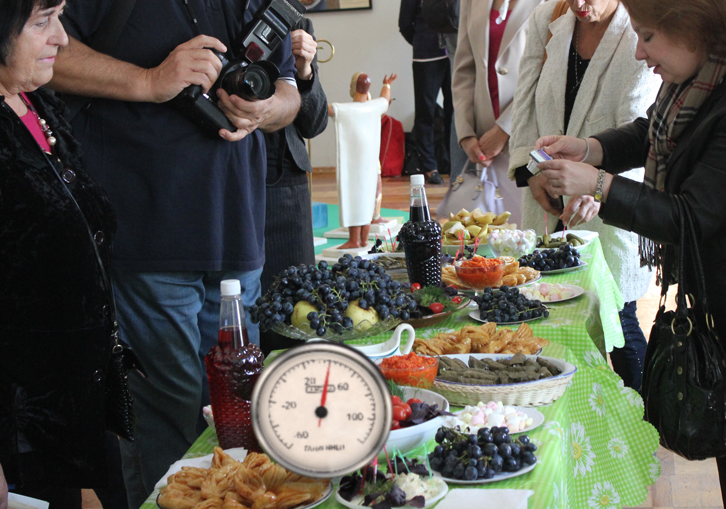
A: 40 °F
